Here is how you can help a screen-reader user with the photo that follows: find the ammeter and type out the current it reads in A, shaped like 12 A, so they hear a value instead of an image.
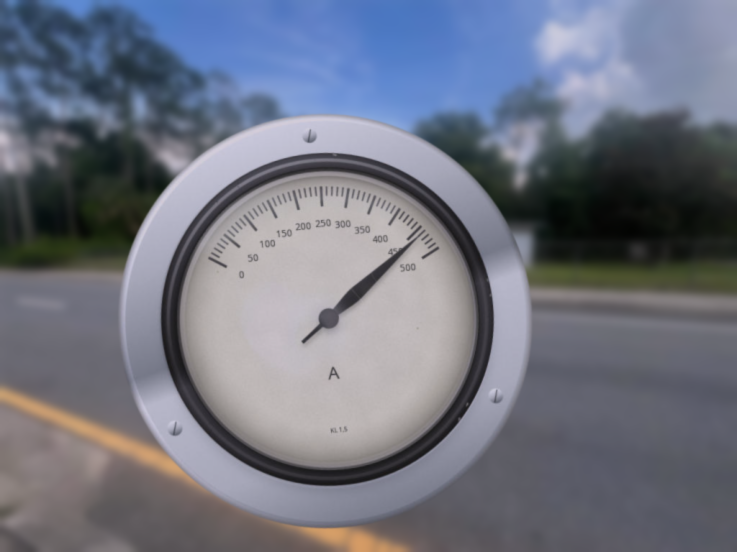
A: 460 A
